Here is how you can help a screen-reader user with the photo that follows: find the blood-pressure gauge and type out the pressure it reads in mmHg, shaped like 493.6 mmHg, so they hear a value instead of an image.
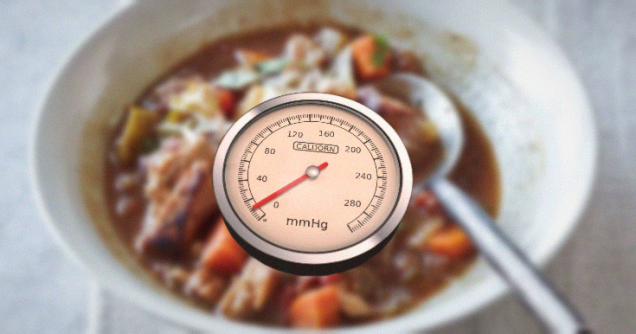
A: 10 mmHg
